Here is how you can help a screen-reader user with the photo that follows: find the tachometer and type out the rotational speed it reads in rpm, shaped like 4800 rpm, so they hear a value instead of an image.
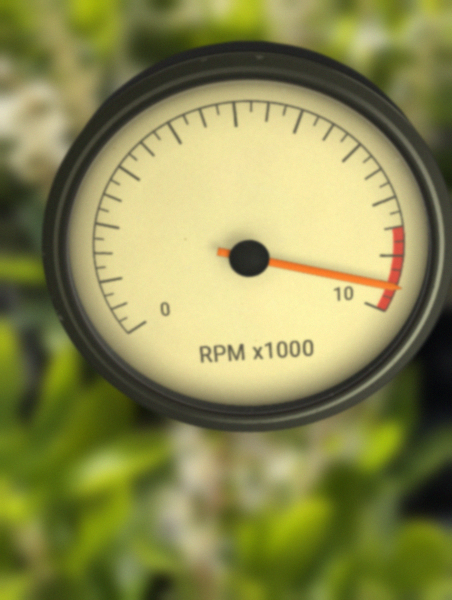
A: 9500 rpm
